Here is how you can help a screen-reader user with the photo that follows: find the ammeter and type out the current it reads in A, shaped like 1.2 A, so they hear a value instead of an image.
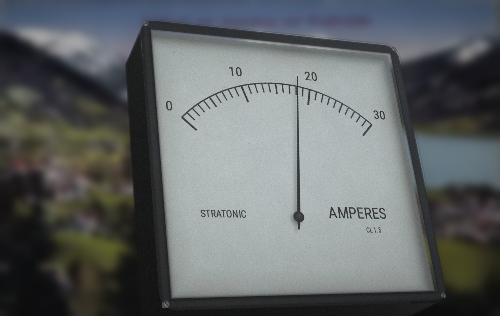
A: 18 A
